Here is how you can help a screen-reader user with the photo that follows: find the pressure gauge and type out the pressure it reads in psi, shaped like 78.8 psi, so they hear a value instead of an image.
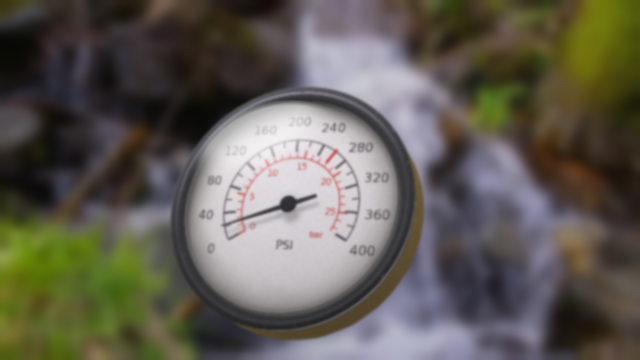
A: 20 psi
